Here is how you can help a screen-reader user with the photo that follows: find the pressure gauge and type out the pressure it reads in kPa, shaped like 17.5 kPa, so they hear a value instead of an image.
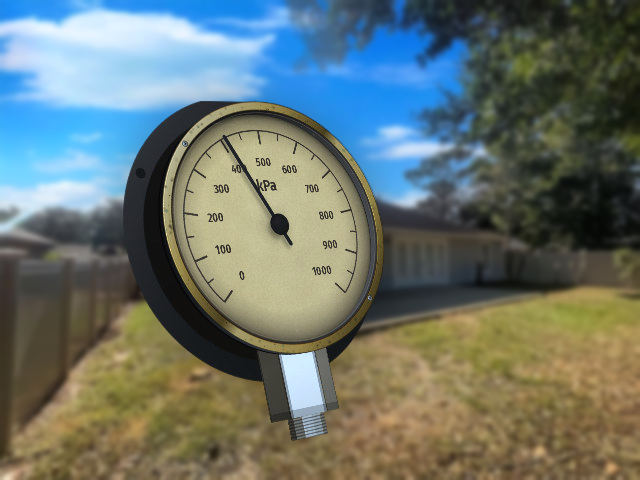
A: 400 kPa
